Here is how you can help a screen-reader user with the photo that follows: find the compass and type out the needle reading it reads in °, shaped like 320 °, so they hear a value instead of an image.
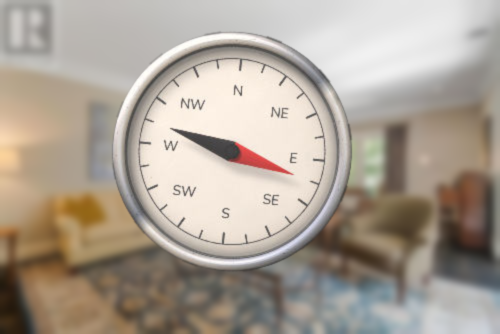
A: 105 °
